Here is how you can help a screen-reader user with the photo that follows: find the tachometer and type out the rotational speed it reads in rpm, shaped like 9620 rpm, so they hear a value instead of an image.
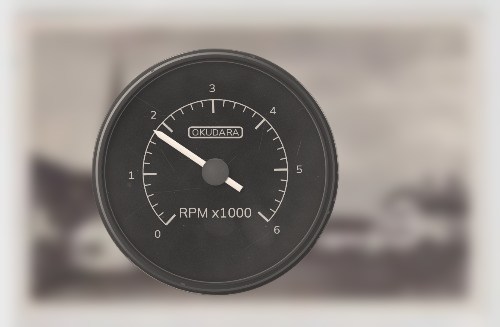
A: 1800 rpm
